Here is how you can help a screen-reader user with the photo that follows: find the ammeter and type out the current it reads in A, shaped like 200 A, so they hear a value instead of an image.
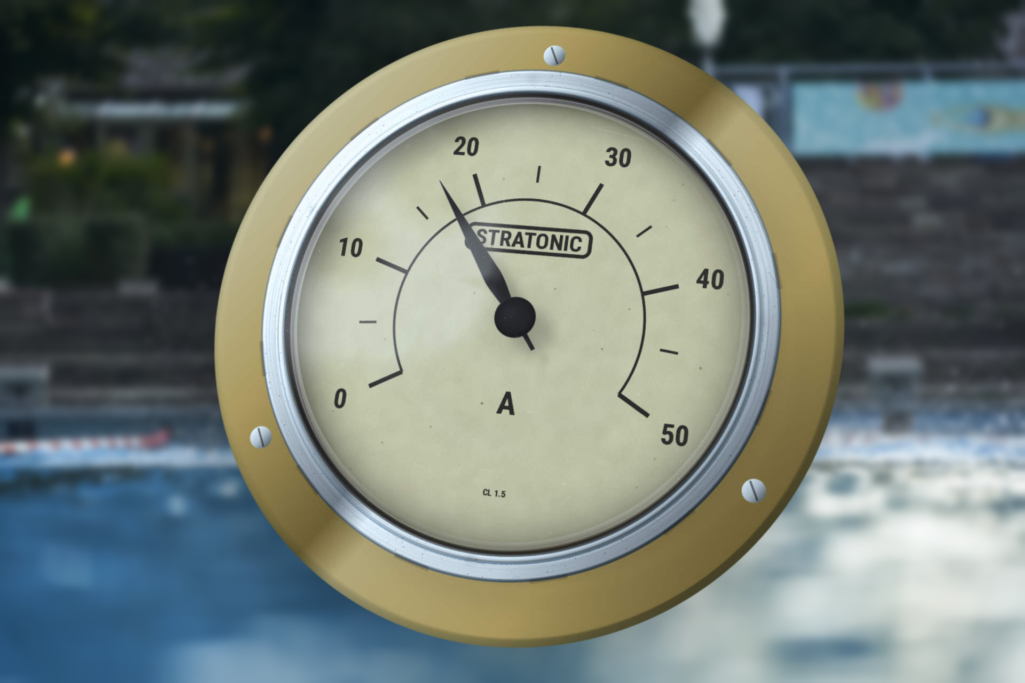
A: 17.5 A
